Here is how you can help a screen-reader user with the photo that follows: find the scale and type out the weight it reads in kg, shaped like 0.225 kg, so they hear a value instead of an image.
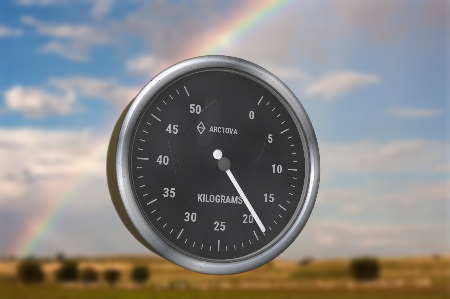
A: 19 kg
